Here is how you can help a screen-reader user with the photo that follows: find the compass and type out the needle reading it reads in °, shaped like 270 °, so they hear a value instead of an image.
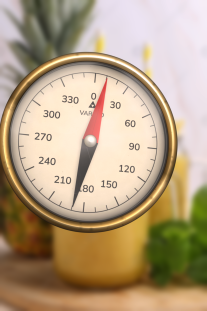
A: 10 °
